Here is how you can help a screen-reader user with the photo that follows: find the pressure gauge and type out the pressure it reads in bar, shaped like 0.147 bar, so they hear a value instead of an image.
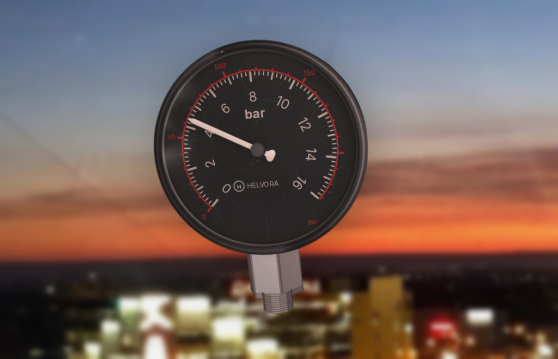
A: 4.4 bar
